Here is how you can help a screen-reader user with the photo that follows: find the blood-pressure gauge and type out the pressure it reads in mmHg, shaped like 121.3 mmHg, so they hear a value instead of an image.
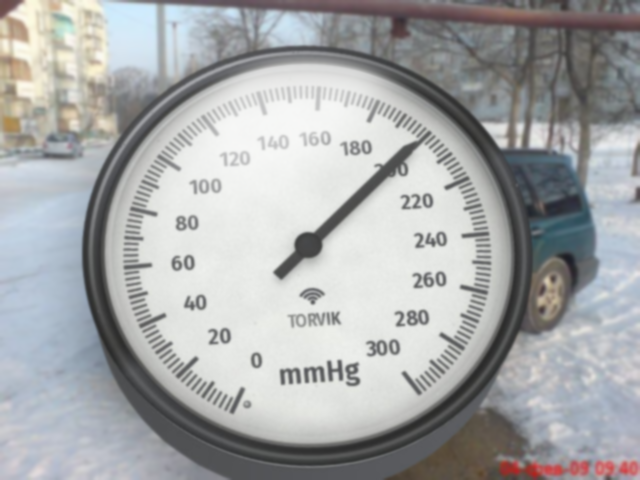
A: 200 mmHg
